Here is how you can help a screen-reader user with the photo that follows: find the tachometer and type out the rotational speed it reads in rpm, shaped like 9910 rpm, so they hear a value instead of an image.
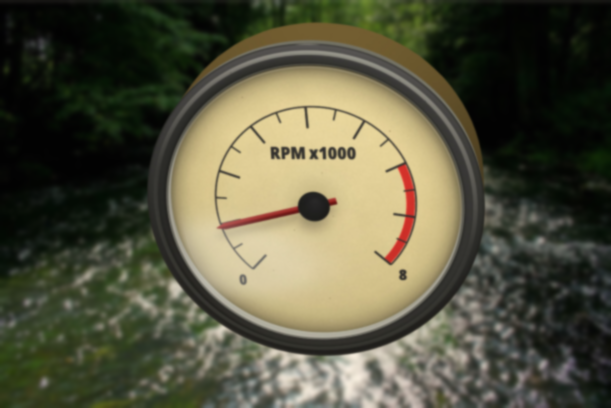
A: 1000 rpm
